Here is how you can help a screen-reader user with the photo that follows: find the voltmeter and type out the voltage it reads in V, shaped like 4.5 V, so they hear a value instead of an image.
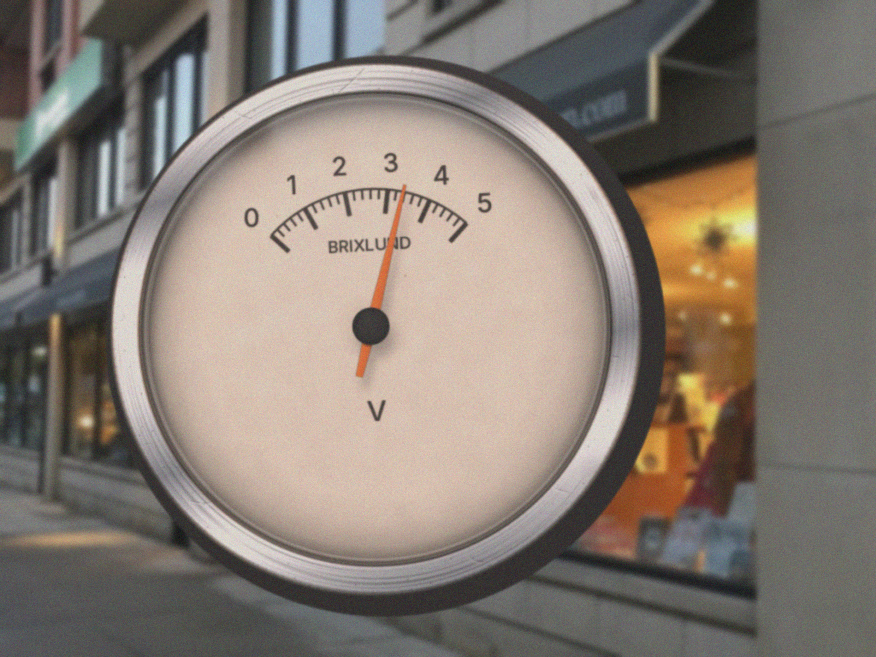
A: 3.4 V
